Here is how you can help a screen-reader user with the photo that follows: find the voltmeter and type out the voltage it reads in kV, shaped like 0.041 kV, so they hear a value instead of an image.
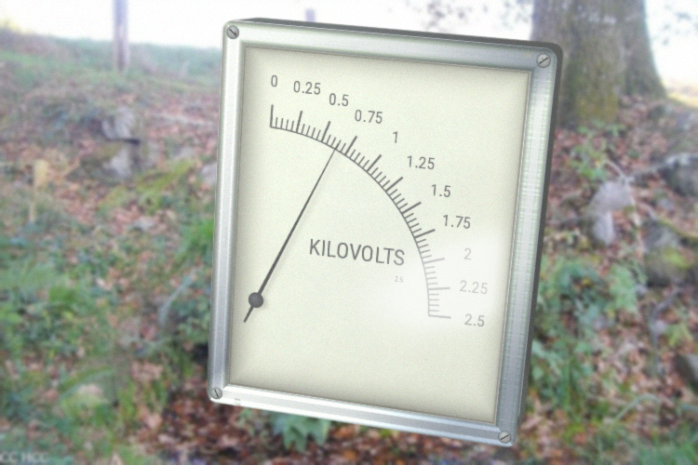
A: 0.65 kV
